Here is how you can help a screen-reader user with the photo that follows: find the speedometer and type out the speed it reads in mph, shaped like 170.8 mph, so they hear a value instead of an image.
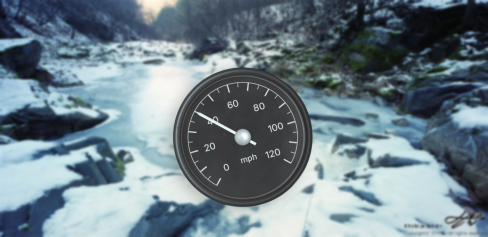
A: 40 mph
